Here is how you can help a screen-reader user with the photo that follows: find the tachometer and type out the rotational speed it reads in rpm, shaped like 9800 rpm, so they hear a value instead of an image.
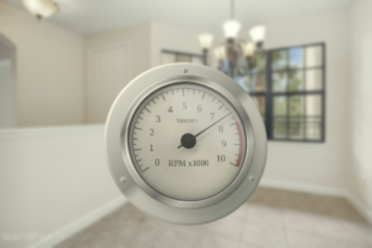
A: 7500 rpm
